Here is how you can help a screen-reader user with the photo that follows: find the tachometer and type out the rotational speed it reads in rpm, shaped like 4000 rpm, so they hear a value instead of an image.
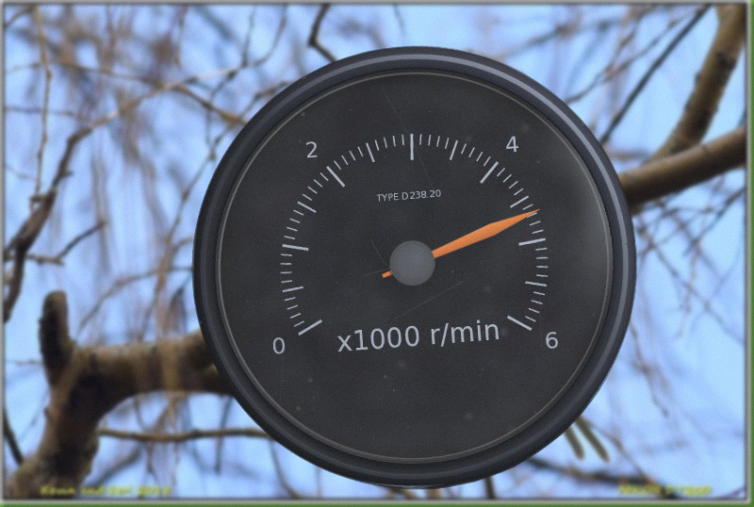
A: 4700 rpm
